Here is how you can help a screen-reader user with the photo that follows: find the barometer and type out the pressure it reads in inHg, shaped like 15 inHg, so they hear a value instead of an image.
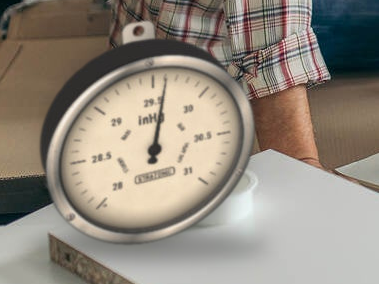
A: 29.6 inHg
